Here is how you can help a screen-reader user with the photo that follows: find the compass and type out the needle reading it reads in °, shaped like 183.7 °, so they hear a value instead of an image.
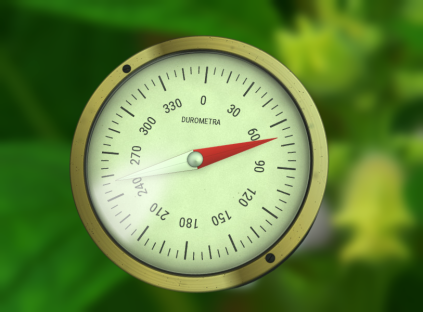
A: 70 °
